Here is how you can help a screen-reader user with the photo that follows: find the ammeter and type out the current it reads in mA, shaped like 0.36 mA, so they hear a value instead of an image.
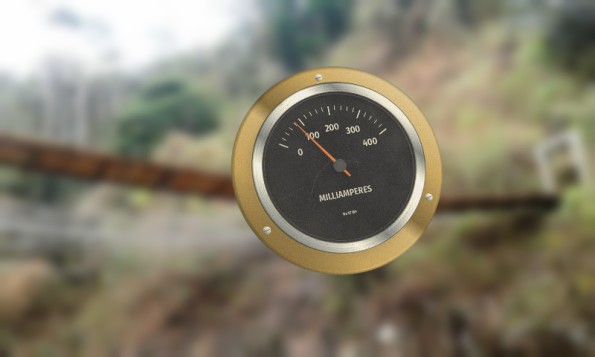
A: 80 mA
